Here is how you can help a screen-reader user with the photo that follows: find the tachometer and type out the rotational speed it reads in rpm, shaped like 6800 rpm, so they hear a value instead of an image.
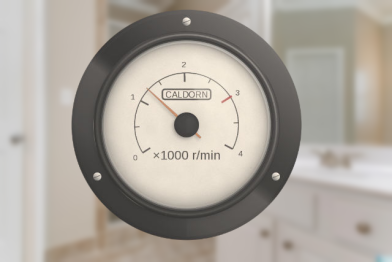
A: 1250 rpm
